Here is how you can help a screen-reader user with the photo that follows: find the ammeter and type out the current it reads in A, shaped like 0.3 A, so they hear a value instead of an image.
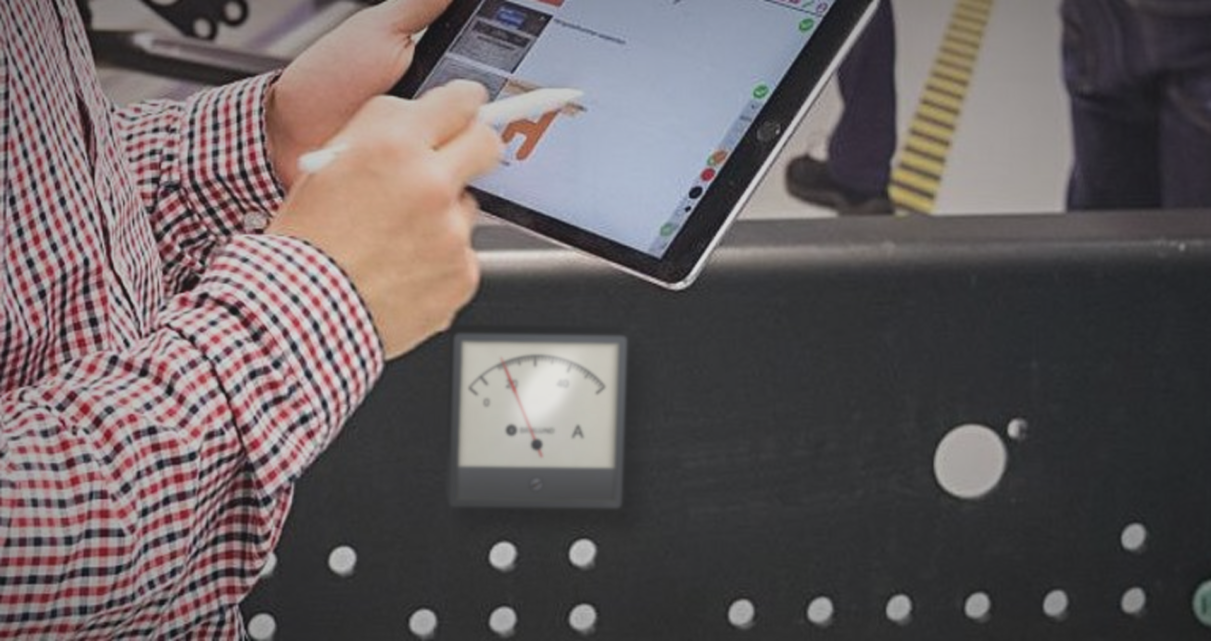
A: 20 A
